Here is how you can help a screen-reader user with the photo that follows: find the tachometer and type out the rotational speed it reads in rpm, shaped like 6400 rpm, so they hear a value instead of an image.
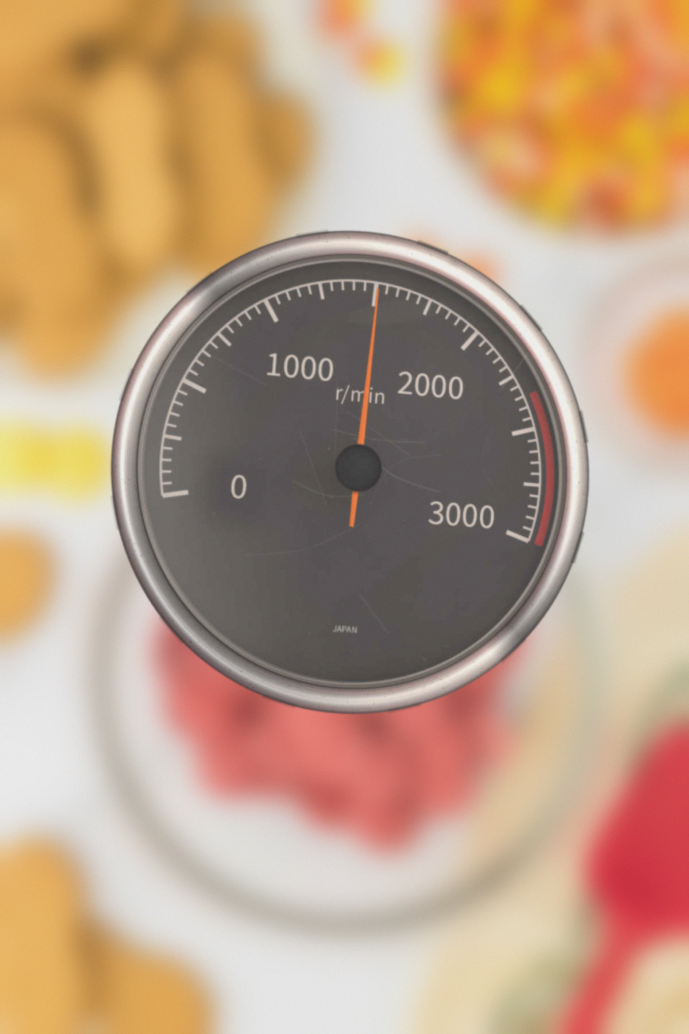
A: 1500 rpm
